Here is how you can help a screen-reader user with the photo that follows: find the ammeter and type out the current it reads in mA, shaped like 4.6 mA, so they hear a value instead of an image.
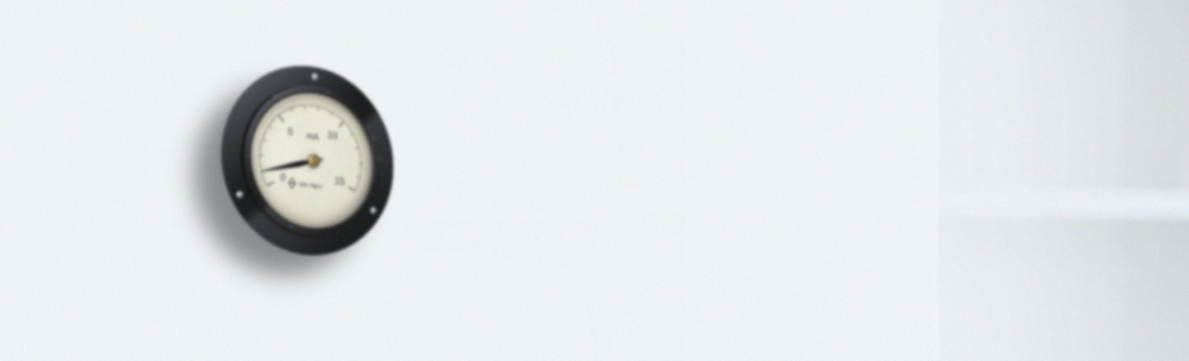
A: 1 mA
